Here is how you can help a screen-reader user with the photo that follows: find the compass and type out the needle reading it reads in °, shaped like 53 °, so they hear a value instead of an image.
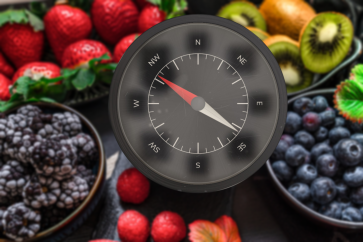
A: 305 °
